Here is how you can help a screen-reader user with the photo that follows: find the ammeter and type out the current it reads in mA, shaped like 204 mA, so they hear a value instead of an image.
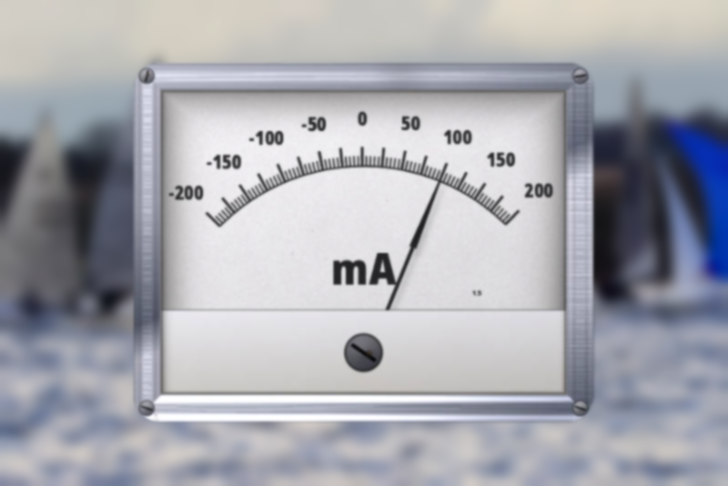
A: 100 mA
